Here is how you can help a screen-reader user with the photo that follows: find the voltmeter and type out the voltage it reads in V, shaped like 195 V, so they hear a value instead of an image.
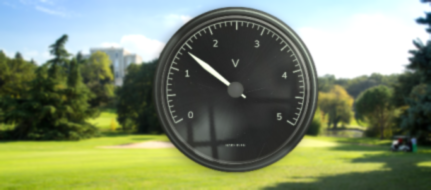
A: 1.4 V
